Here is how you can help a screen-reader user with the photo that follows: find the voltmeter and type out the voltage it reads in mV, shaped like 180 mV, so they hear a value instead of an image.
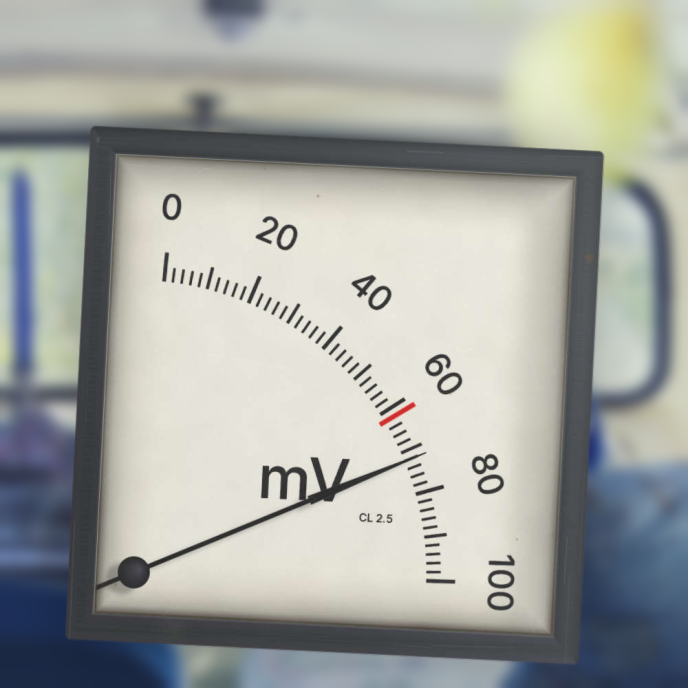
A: 72 mV
